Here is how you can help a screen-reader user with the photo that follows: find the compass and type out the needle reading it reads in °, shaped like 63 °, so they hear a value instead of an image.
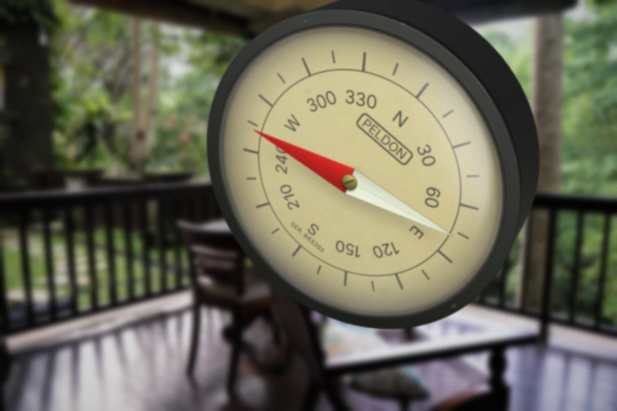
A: 255 °
